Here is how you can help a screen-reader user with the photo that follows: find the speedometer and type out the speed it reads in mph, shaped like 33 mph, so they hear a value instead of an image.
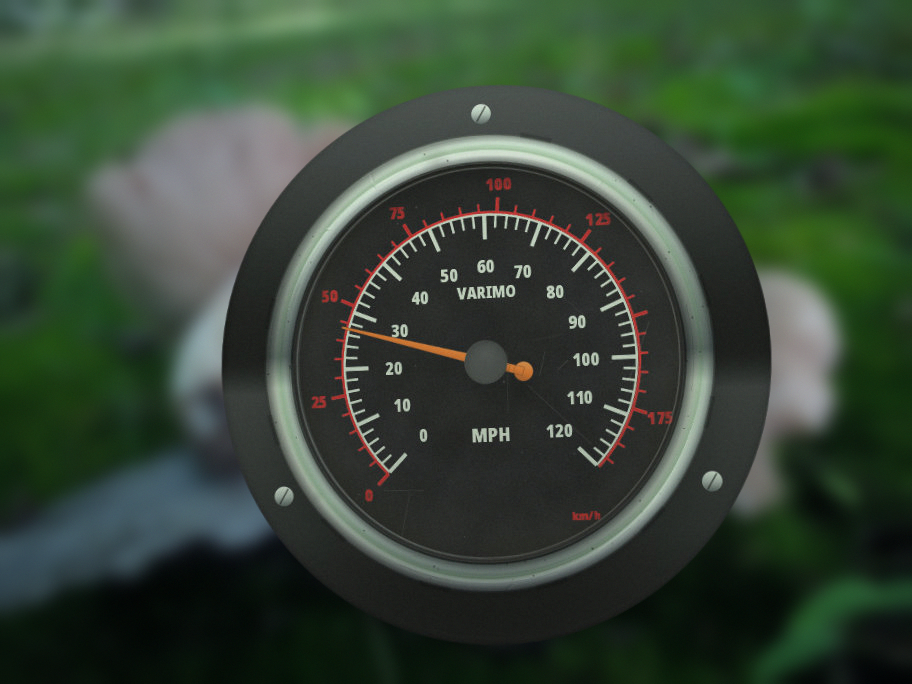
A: 27 mph
